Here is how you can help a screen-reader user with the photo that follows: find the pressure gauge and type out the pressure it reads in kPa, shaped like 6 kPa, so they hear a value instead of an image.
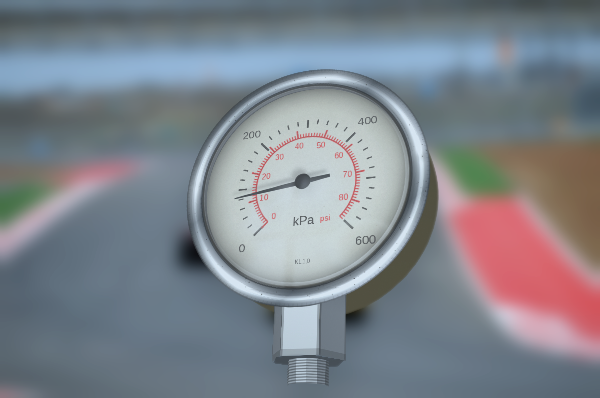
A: 80 kPa
